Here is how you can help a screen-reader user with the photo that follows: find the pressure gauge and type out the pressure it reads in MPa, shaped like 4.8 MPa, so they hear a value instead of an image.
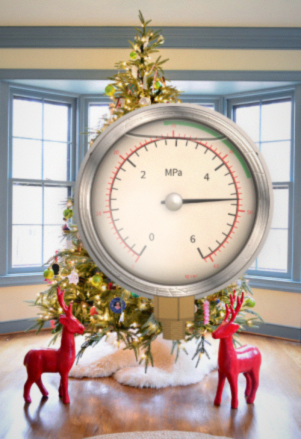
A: 4.7 MPa
